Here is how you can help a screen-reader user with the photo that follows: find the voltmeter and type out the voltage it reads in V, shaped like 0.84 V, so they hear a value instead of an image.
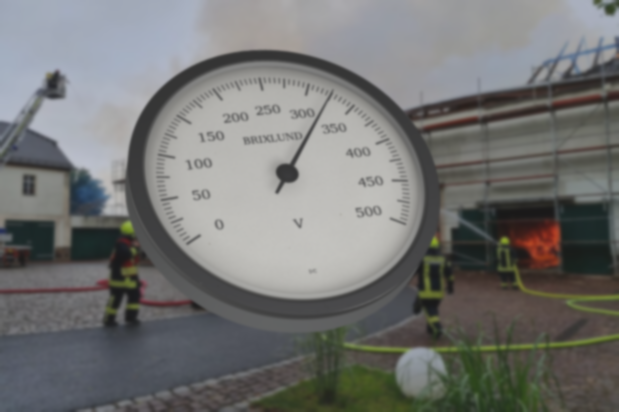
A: 325 V
